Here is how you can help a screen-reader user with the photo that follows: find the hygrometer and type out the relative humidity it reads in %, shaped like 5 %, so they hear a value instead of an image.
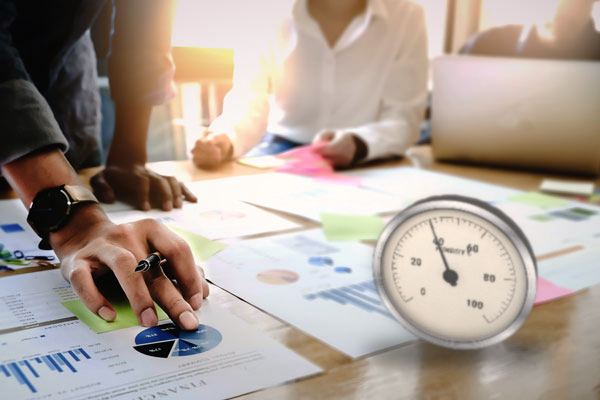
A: 40 %
